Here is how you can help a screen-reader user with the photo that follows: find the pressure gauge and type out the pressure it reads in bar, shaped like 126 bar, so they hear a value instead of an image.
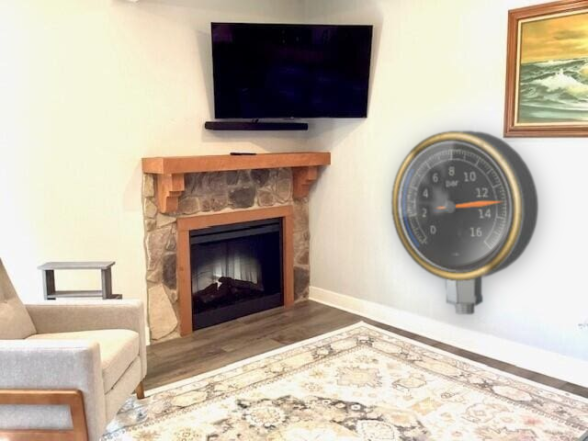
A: 13 bar
